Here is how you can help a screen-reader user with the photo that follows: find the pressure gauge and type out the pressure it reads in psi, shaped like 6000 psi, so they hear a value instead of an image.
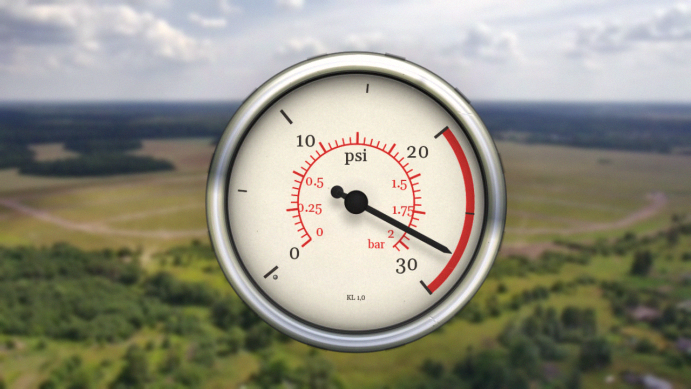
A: 27.5 psi
